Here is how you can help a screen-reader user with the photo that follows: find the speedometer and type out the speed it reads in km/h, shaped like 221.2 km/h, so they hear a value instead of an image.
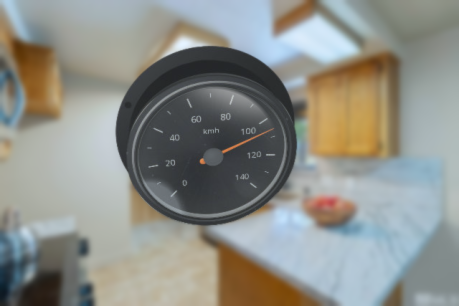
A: 105 km/h
